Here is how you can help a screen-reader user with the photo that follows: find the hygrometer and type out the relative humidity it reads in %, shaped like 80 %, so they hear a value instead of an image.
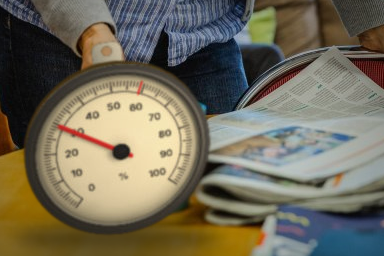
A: 30 %
